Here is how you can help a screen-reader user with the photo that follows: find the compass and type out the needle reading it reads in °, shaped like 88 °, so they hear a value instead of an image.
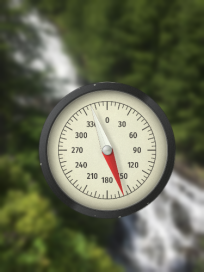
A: 160 °
